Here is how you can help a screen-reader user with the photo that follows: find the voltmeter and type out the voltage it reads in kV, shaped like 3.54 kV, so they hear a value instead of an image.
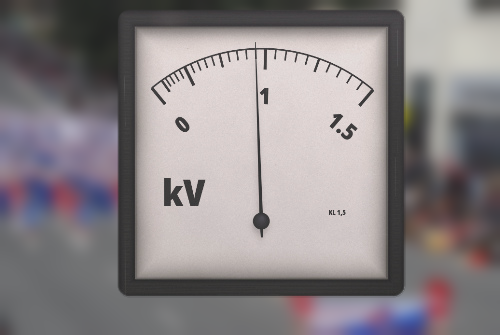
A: 0.95 kV
